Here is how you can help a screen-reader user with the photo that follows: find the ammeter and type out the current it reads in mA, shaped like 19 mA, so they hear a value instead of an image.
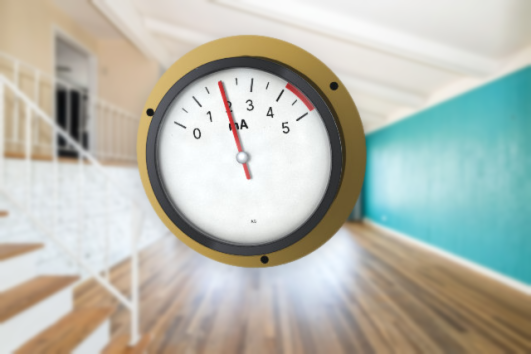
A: 2 mA
